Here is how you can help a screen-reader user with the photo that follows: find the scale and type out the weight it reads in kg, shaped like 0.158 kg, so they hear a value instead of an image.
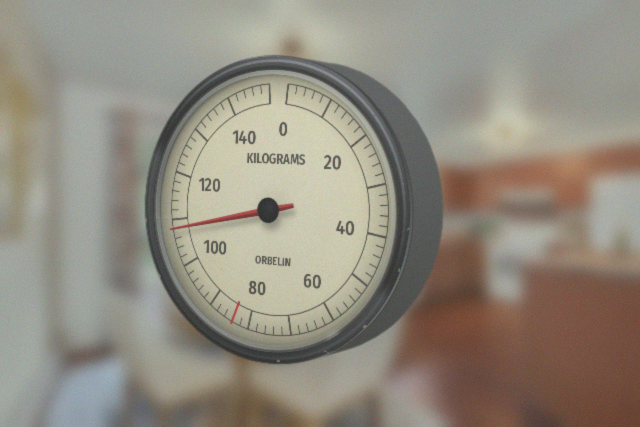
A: 108 kg
